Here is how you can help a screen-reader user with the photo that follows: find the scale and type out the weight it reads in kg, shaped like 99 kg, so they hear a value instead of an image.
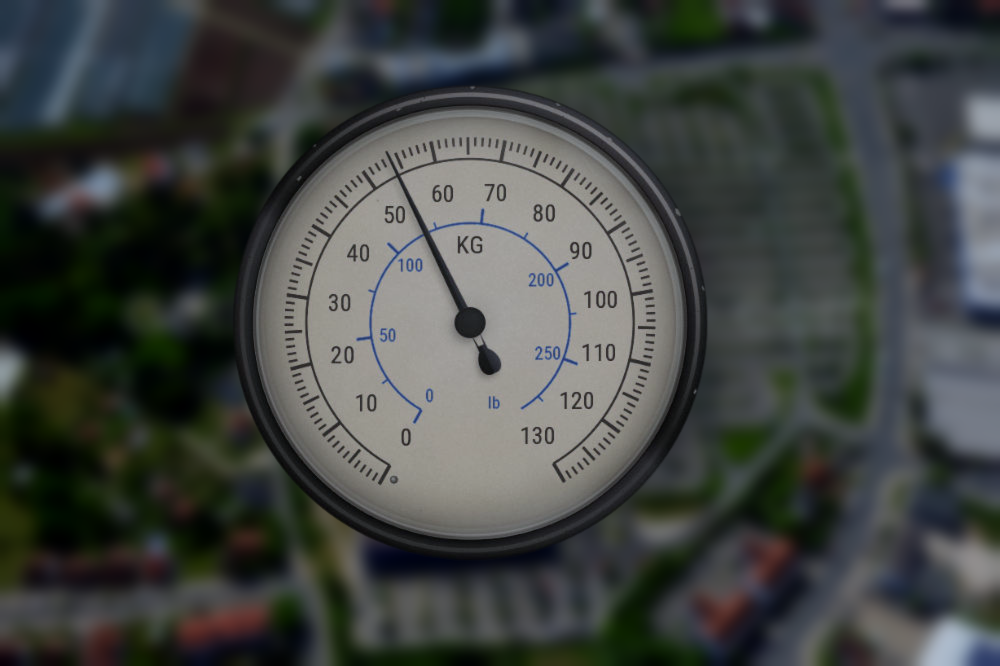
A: 54 kg
